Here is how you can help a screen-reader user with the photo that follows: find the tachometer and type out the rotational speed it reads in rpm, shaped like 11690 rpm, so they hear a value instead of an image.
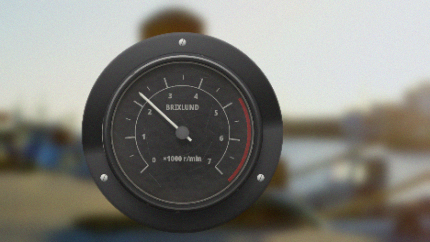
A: 2250 rpm
